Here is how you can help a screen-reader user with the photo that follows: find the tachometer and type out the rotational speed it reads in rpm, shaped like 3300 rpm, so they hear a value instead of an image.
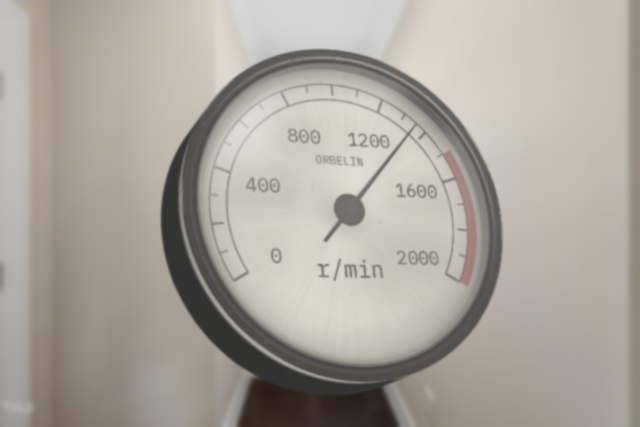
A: 1350 rpm
